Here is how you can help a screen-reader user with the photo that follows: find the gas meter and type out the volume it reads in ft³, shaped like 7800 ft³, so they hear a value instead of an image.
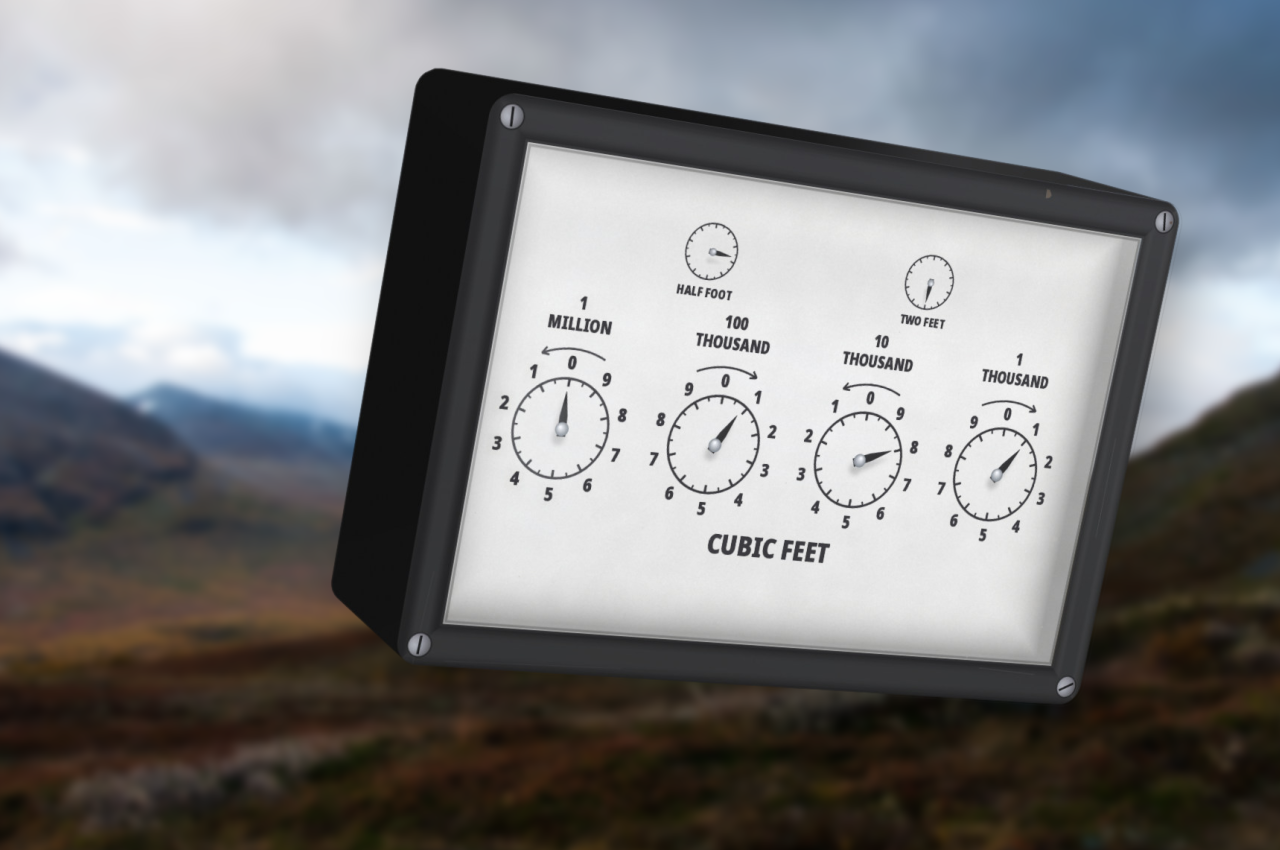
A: 8100 ft³
